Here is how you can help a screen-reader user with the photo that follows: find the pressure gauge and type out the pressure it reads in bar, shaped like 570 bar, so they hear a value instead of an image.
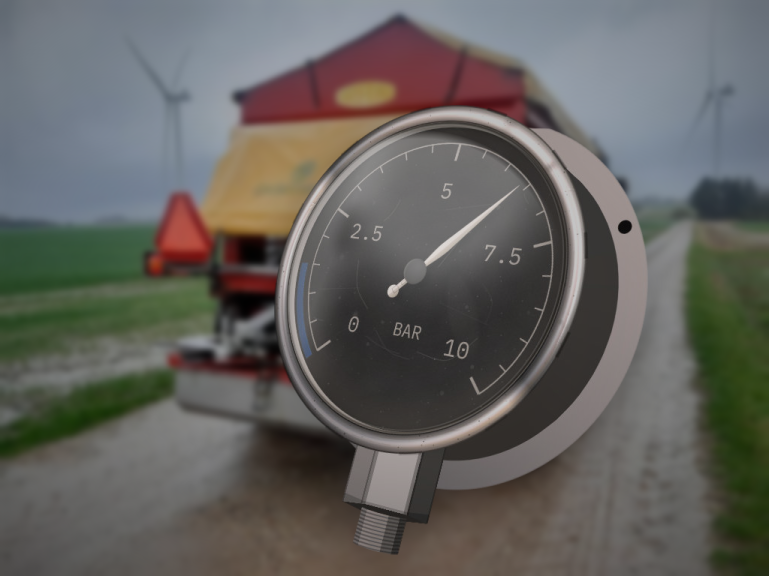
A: 6.5 bar
